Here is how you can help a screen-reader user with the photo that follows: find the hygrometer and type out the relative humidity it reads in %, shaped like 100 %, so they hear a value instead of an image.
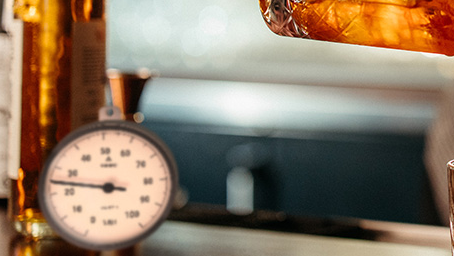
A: 25 %
